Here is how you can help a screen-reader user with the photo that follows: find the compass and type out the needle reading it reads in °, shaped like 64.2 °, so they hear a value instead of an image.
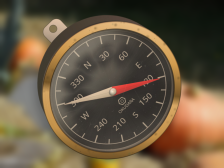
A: 120 °
